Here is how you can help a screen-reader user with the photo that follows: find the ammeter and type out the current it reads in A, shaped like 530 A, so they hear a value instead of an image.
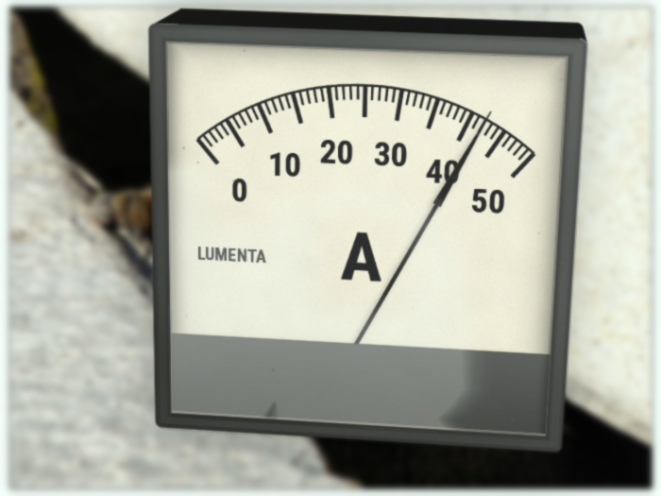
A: 42 A
